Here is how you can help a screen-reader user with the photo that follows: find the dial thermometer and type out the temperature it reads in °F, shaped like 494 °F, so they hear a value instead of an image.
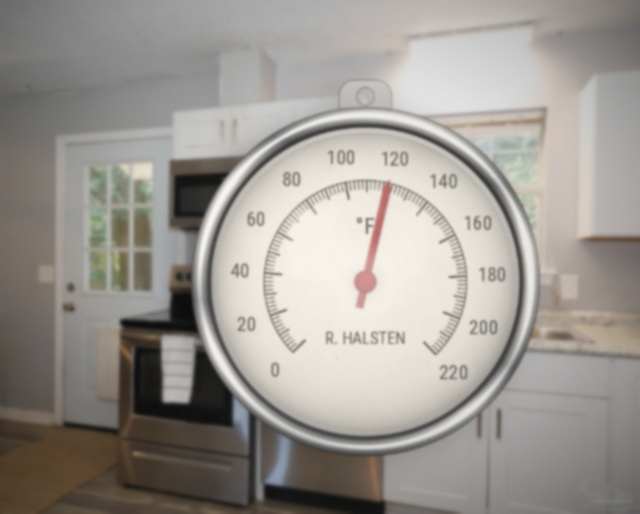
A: 120 °F
